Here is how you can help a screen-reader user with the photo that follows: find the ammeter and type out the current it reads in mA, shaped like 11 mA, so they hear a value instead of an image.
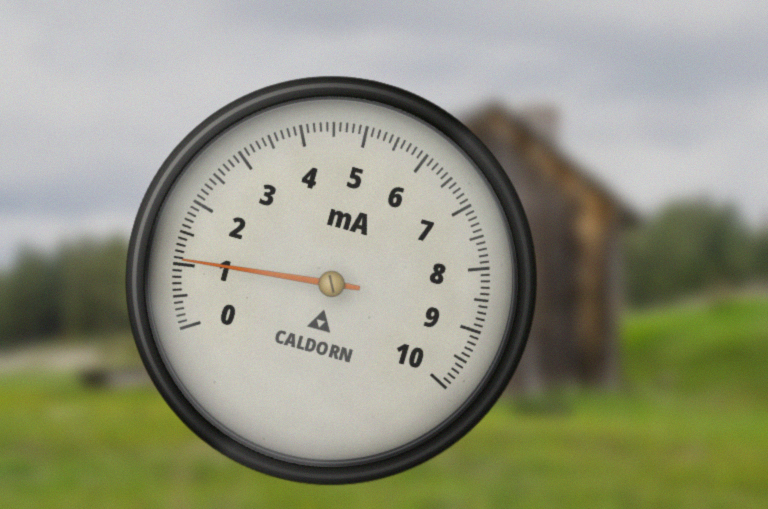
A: 1.1 mA
